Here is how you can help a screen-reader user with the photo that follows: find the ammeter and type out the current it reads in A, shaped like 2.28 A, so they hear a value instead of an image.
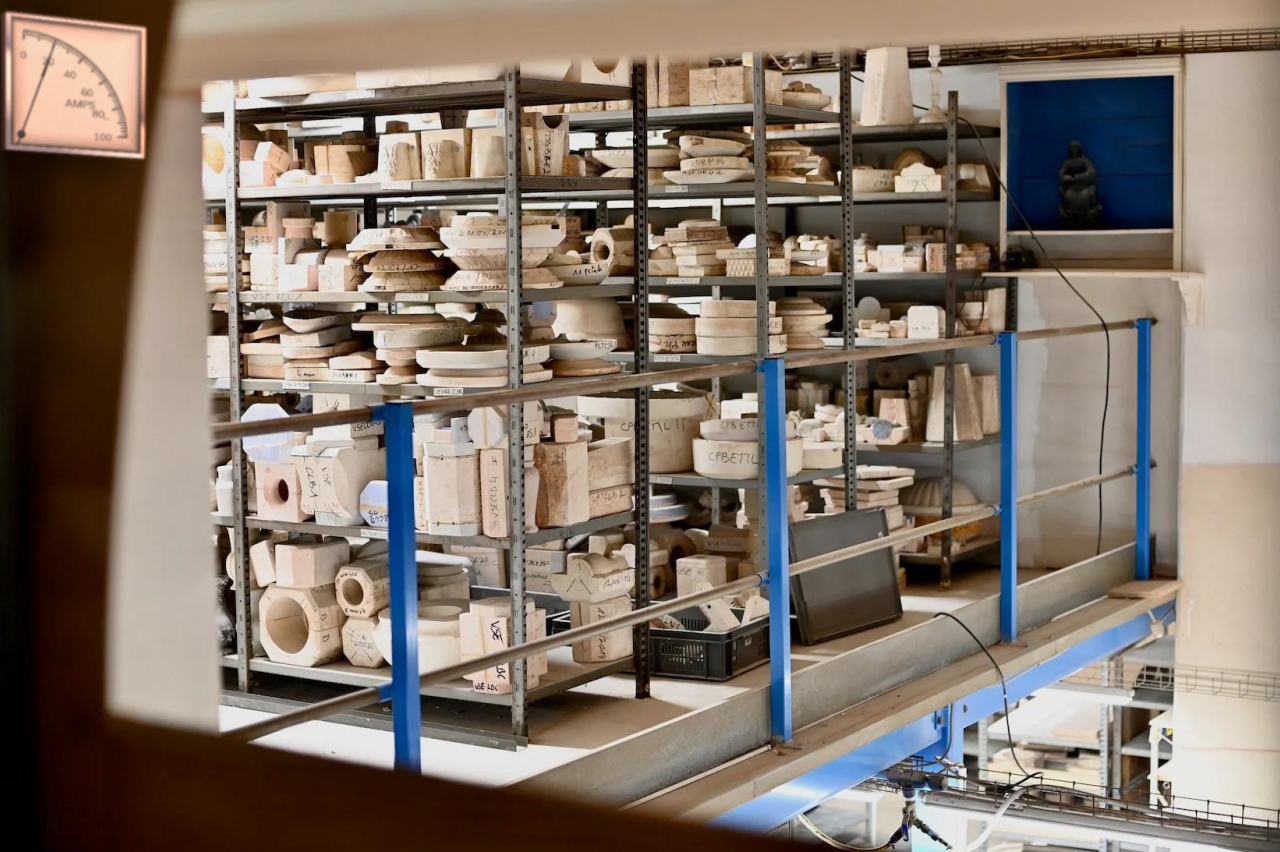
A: 20 A
